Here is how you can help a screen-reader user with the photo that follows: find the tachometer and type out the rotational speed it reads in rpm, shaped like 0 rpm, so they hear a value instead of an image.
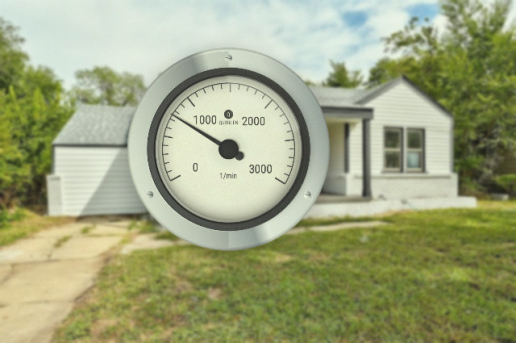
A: 750 rpm
